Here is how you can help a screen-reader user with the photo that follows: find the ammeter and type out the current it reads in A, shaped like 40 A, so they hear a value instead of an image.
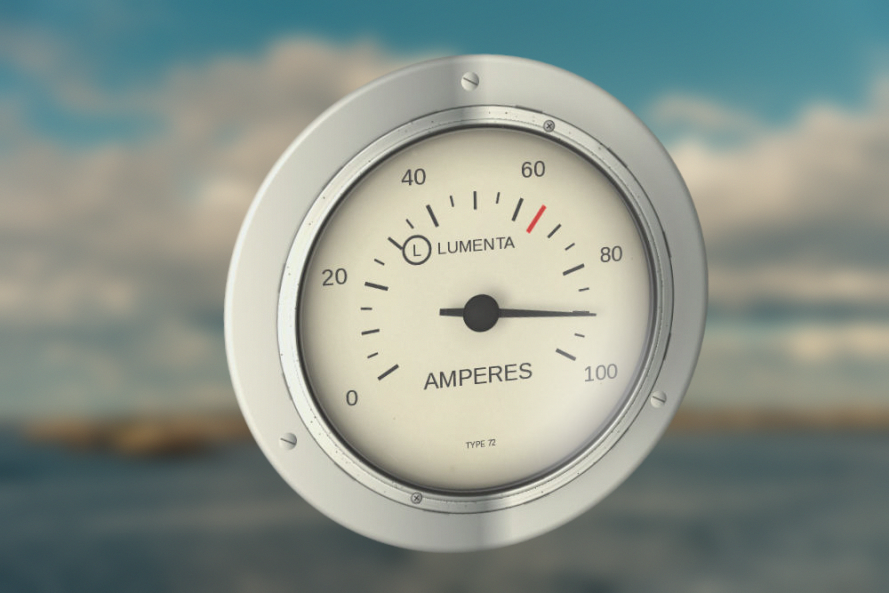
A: 90 A
